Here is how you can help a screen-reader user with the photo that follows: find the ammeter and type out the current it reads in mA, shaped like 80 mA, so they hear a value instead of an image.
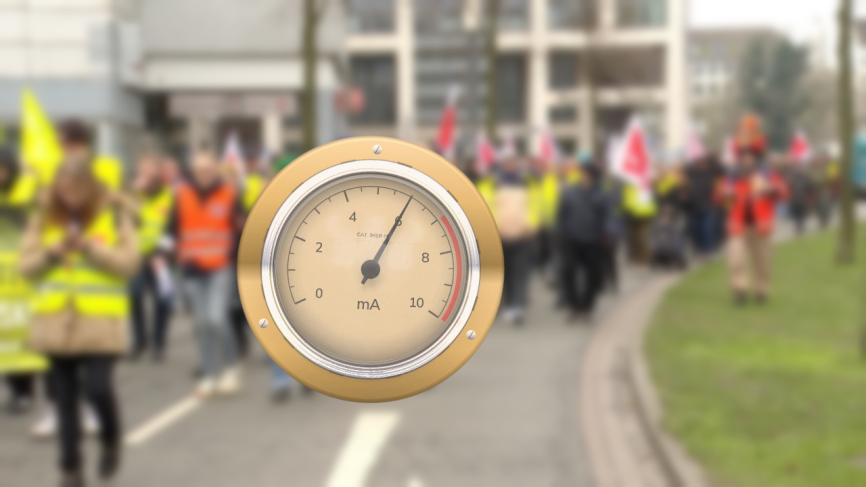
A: 6 mA
